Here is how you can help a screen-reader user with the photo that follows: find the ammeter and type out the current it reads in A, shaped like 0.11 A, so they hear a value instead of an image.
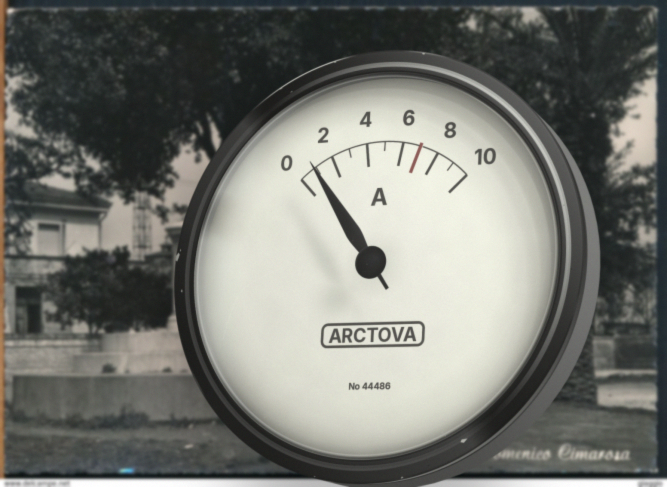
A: 1 A
